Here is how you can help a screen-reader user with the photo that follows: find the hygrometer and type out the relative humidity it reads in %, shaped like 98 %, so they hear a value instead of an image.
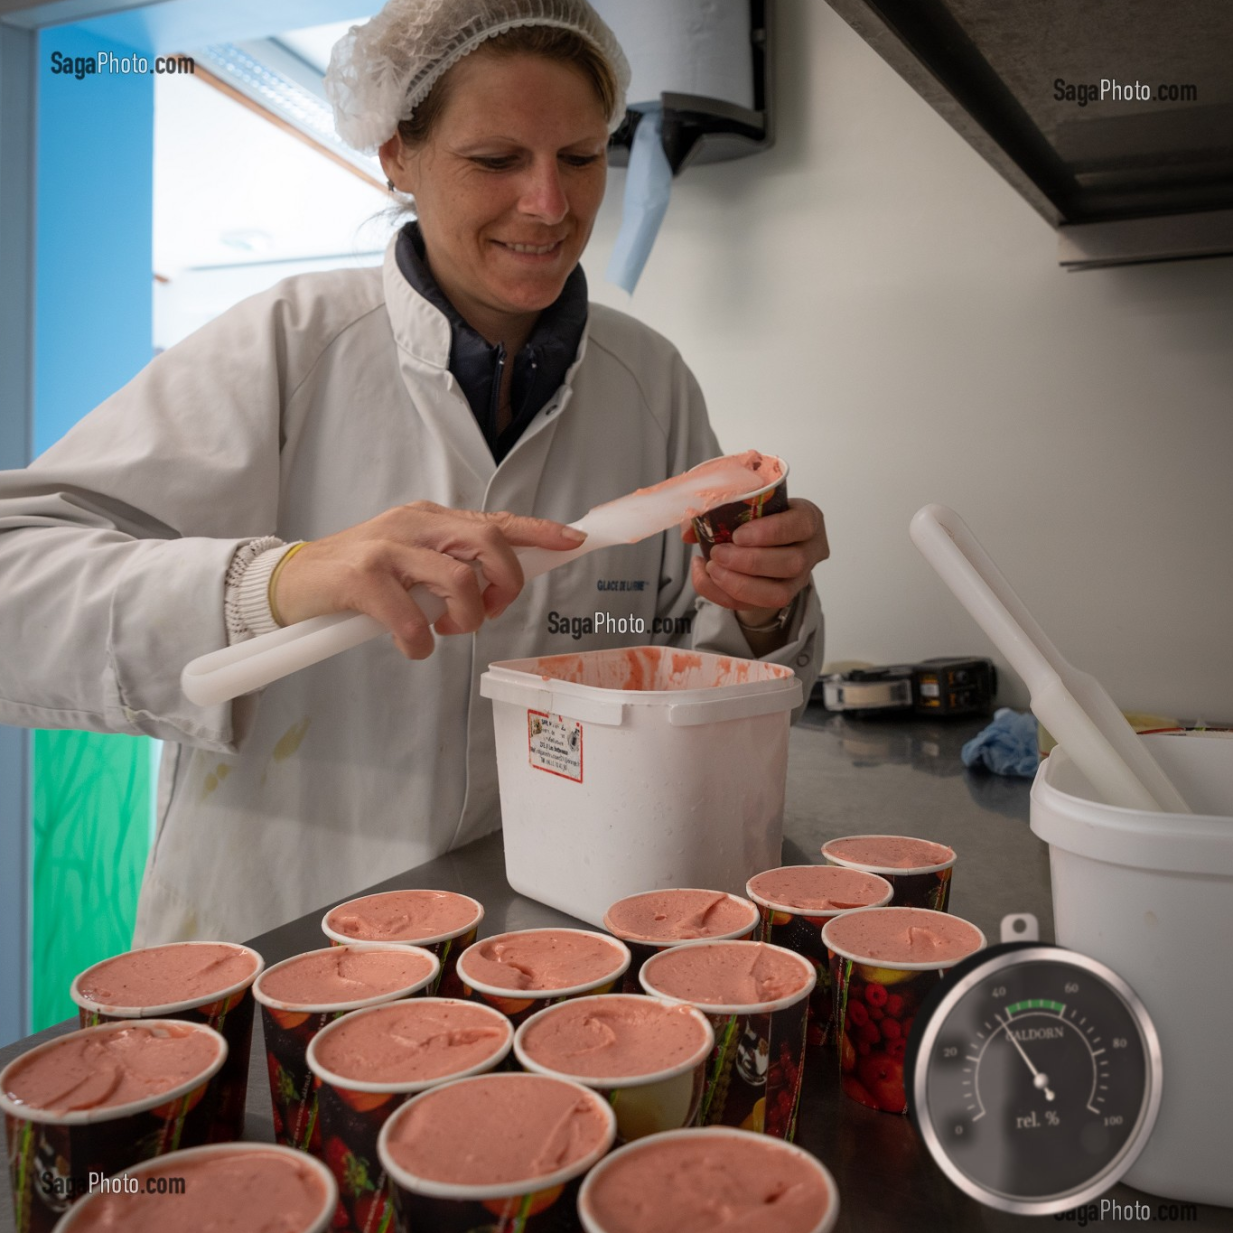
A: 36 %
